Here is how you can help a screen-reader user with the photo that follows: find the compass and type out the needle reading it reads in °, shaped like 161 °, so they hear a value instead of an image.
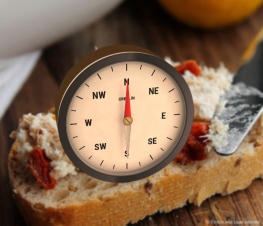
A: 0 °
